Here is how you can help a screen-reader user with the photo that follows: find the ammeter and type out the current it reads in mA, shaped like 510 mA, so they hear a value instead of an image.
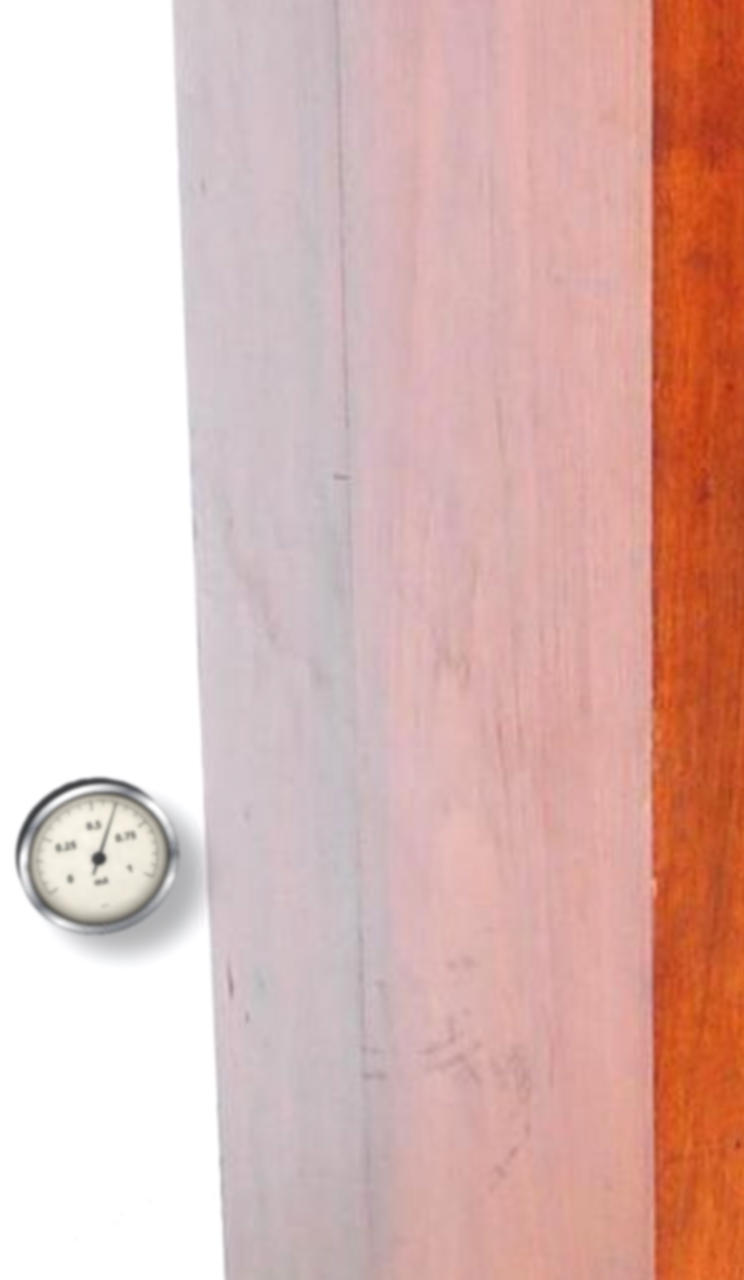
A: 0.6 mA
